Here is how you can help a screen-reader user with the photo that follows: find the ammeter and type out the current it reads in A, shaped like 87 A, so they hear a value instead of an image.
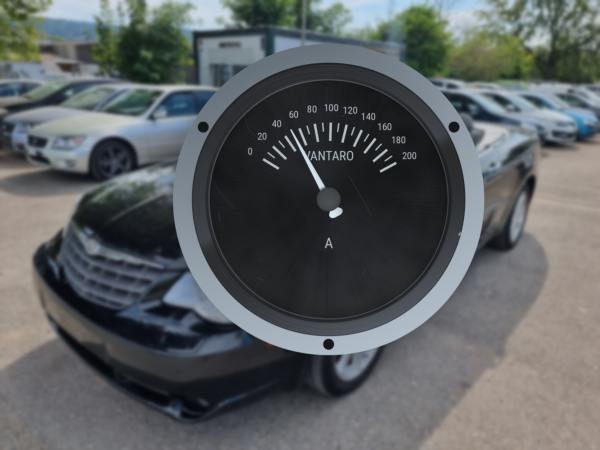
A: 50 A
